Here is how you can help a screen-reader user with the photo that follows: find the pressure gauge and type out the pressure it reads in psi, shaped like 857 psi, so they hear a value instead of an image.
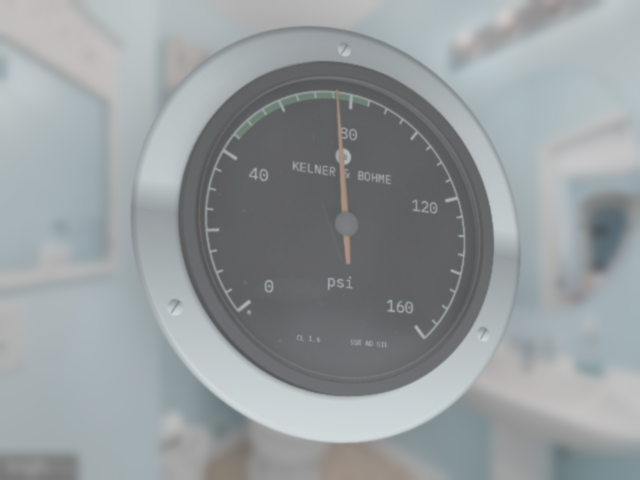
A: 75 psi
